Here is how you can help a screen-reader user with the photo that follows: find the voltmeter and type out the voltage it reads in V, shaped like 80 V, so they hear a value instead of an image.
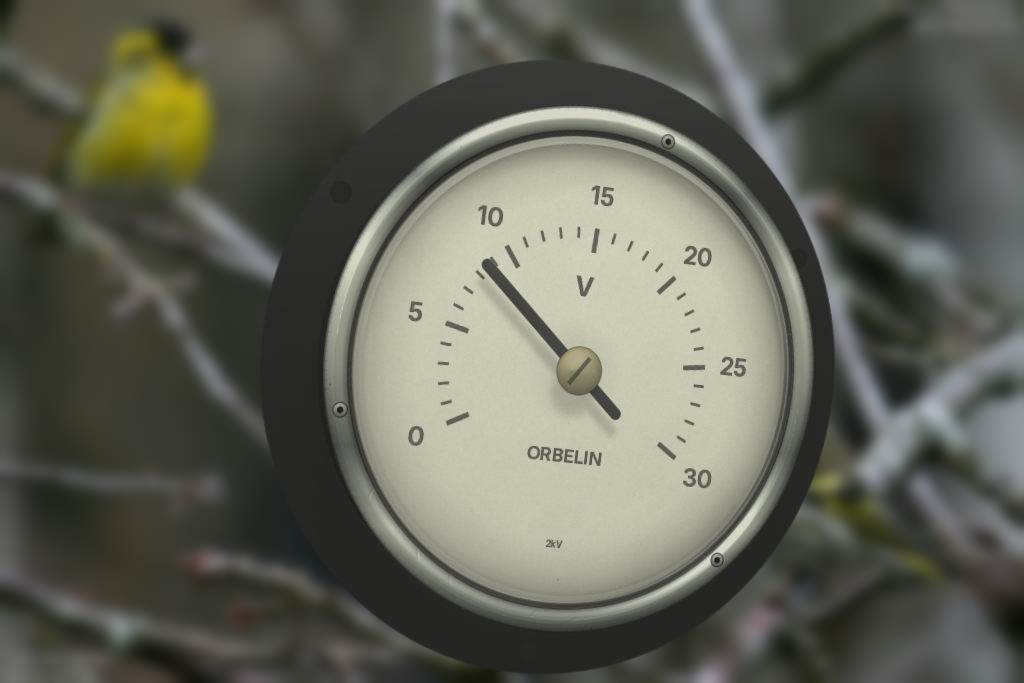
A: 8.5 V
